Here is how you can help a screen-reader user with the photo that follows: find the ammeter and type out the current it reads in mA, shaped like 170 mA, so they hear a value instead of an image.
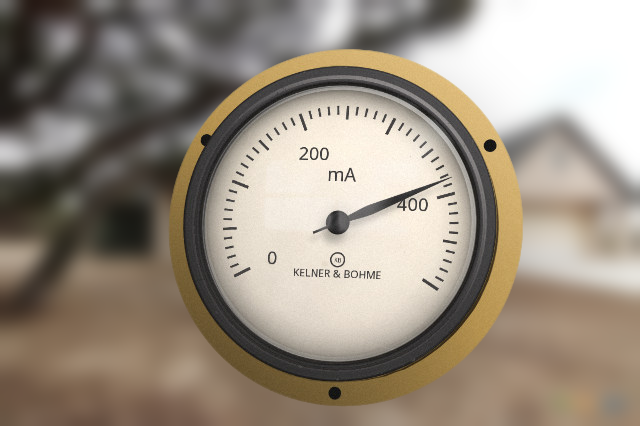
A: 385 mA
